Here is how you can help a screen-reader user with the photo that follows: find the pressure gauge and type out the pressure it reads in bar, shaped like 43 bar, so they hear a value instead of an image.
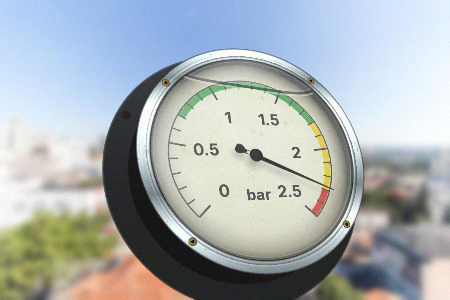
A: 2.3 bar
